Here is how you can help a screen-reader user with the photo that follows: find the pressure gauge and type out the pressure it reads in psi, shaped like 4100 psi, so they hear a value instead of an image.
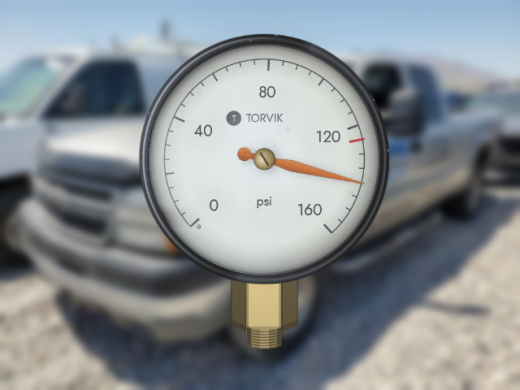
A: 140 psi
